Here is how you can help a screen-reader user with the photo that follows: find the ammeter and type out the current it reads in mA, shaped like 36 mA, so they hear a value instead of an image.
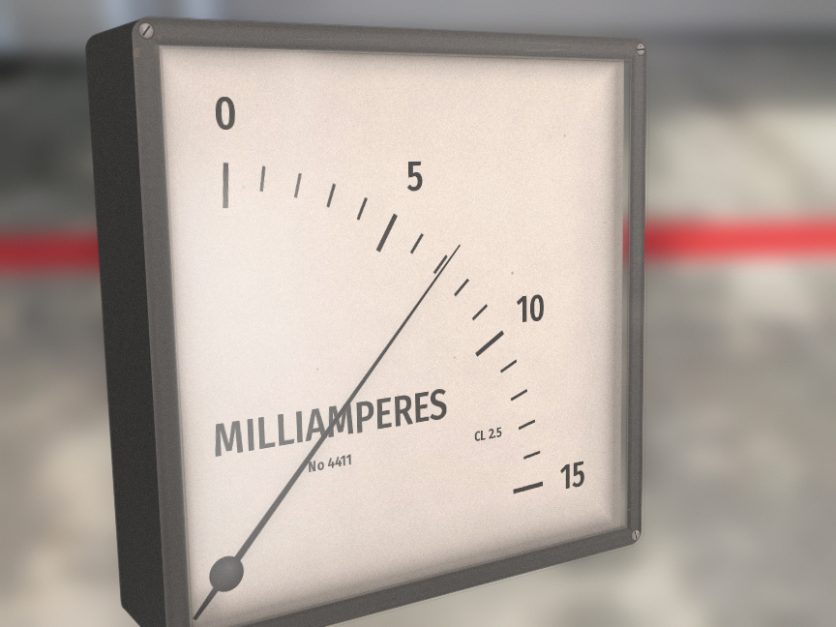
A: 7 mA
